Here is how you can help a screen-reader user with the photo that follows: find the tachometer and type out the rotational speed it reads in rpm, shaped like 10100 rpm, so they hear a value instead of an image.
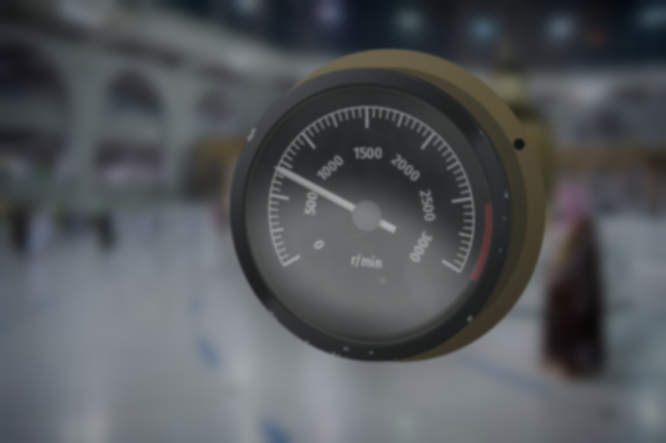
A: 700 rpm
